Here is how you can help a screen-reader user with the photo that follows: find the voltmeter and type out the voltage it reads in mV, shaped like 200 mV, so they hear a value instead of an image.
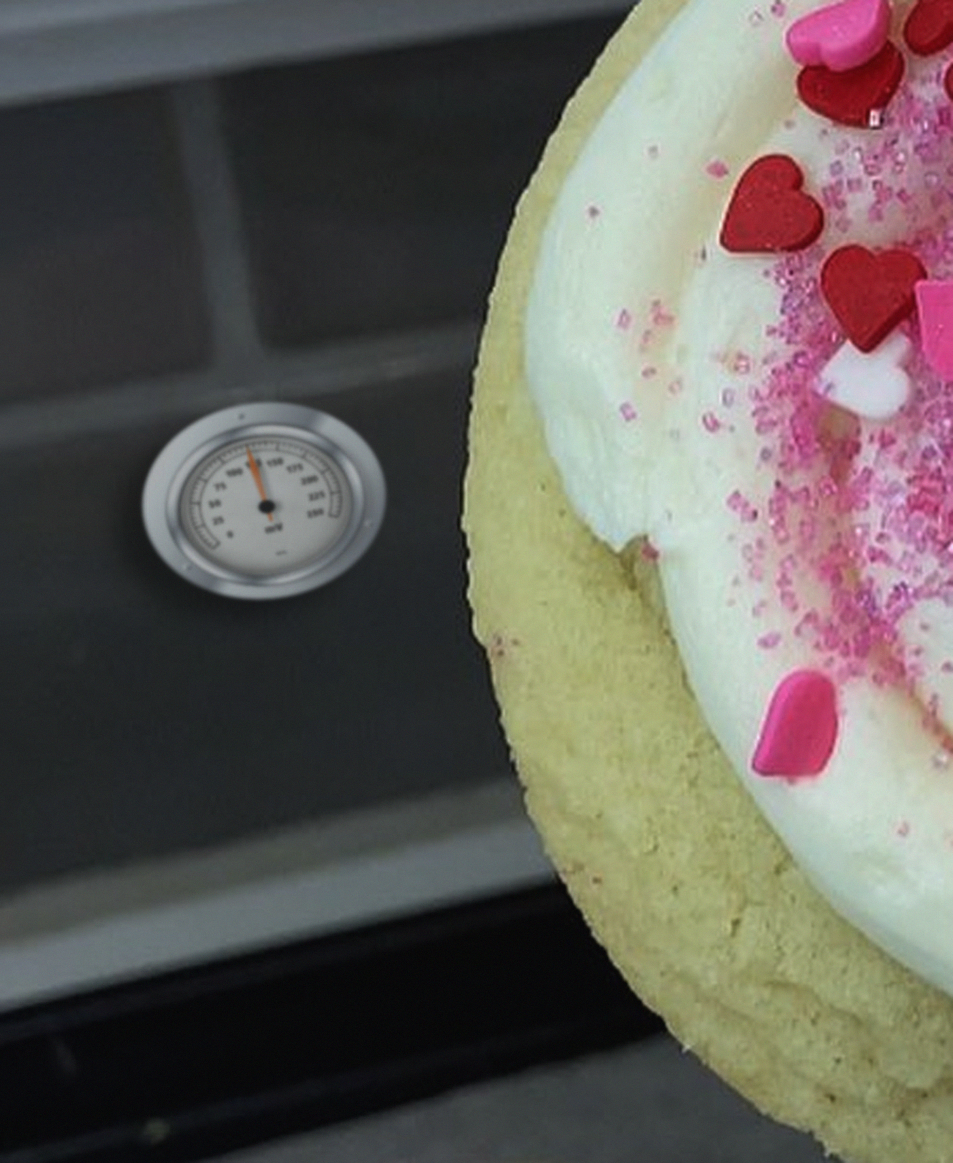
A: 125 mV
